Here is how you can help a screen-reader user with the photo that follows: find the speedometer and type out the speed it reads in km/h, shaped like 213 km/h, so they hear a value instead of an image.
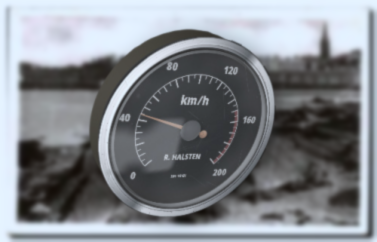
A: 45 km/h
